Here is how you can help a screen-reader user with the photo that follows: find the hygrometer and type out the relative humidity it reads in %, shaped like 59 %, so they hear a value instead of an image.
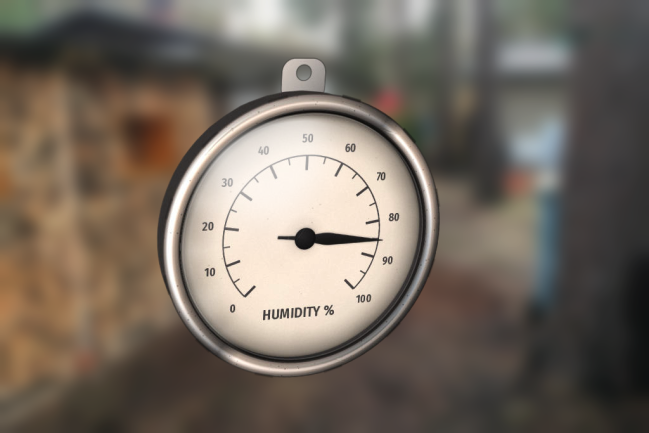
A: 85 %
